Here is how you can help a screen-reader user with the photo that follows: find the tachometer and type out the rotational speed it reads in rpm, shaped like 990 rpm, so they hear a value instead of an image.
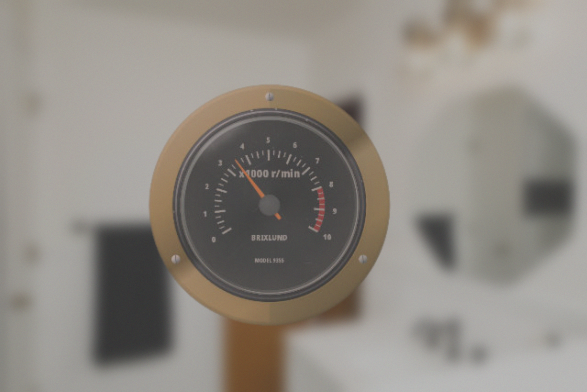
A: 3500 rpm
